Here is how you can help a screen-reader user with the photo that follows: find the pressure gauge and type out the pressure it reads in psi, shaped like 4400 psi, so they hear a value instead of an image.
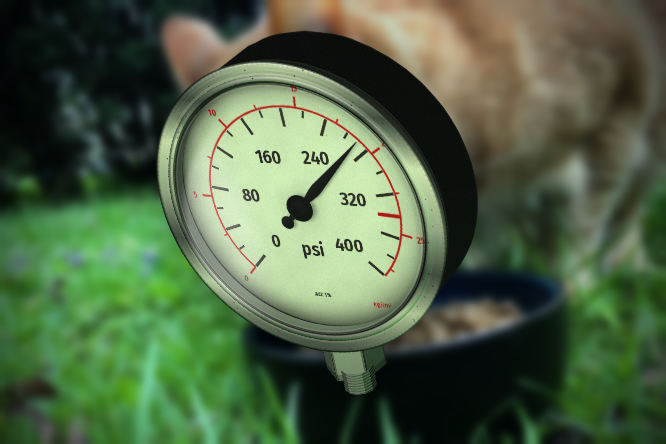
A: 270 psi
